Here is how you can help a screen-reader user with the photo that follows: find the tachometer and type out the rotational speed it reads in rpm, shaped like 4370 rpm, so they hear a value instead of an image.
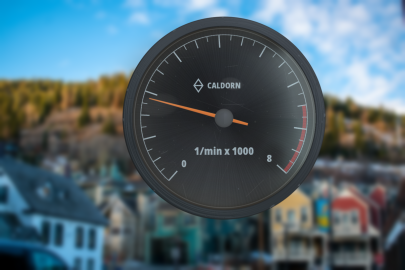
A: 1875 rpm
